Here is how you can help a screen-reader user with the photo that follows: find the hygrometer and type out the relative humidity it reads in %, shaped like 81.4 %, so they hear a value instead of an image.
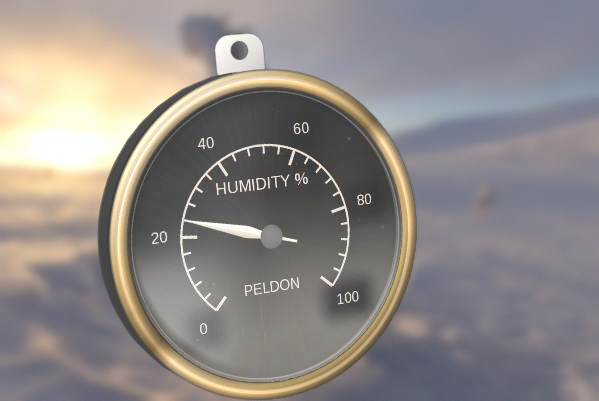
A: 24 %
